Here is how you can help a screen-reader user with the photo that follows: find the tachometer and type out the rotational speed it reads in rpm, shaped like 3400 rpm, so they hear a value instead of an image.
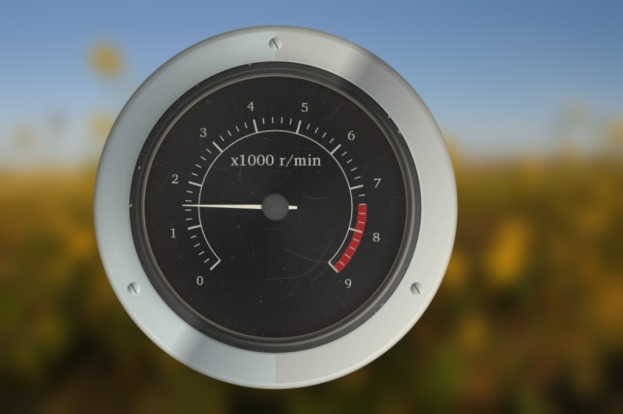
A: 1500 rpm
